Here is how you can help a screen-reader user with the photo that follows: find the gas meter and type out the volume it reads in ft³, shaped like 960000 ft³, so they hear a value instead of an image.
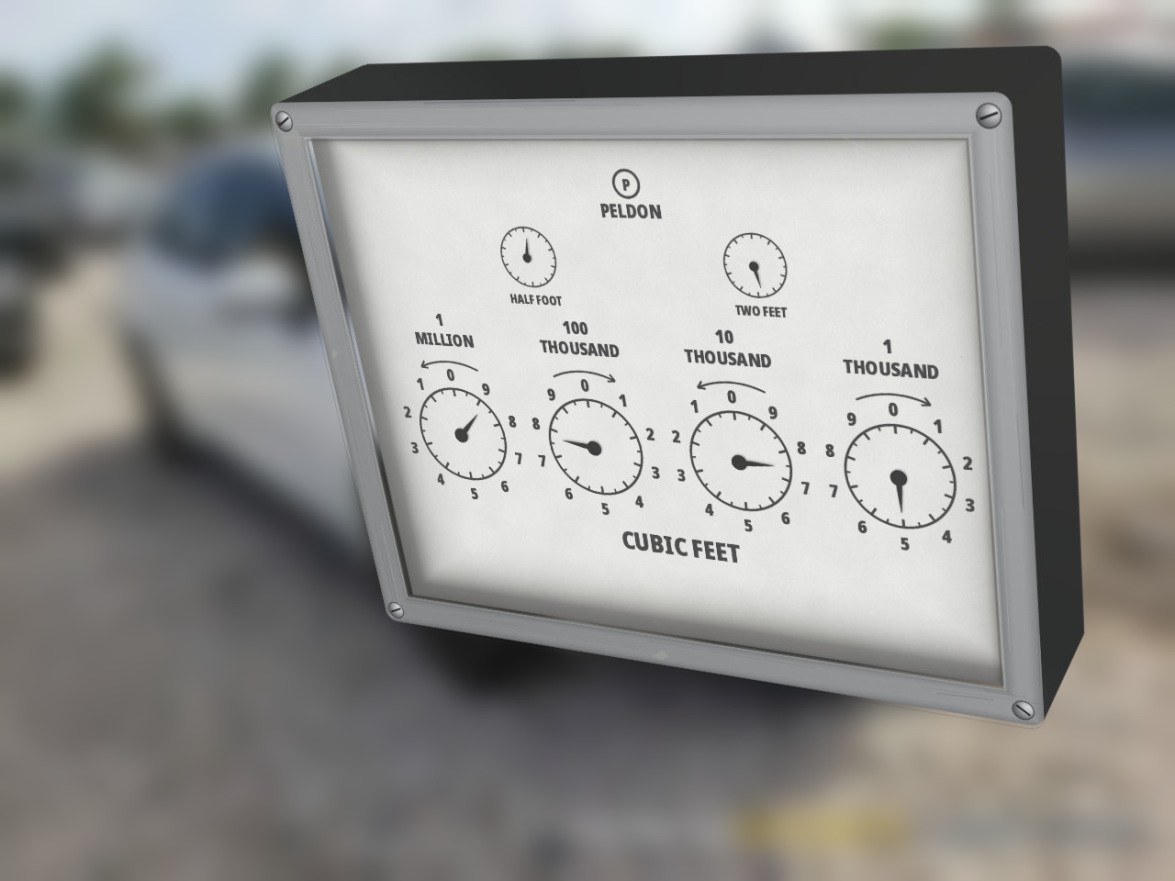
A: 877500 ft³
